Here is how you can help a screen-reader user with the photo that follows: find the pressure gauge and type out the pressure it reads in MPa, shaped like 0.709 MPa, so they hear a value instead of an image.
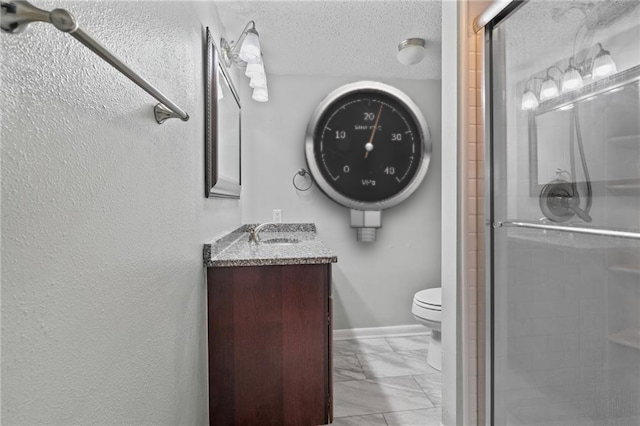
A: 22.5 MPa
